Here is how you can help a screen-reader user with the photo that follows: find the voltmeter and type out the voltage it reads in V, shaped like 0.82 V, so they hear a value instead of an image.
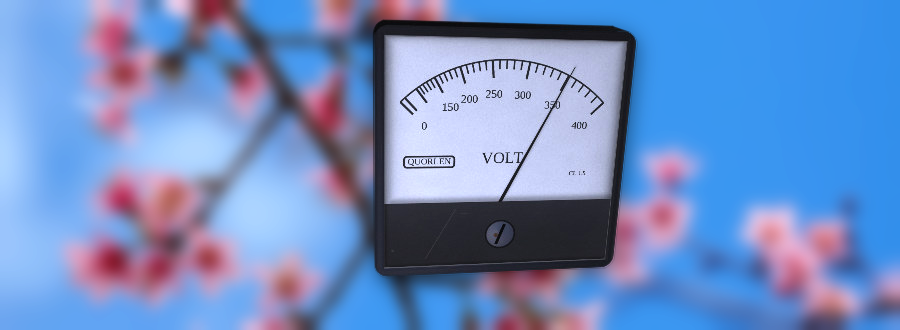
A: 350 V
